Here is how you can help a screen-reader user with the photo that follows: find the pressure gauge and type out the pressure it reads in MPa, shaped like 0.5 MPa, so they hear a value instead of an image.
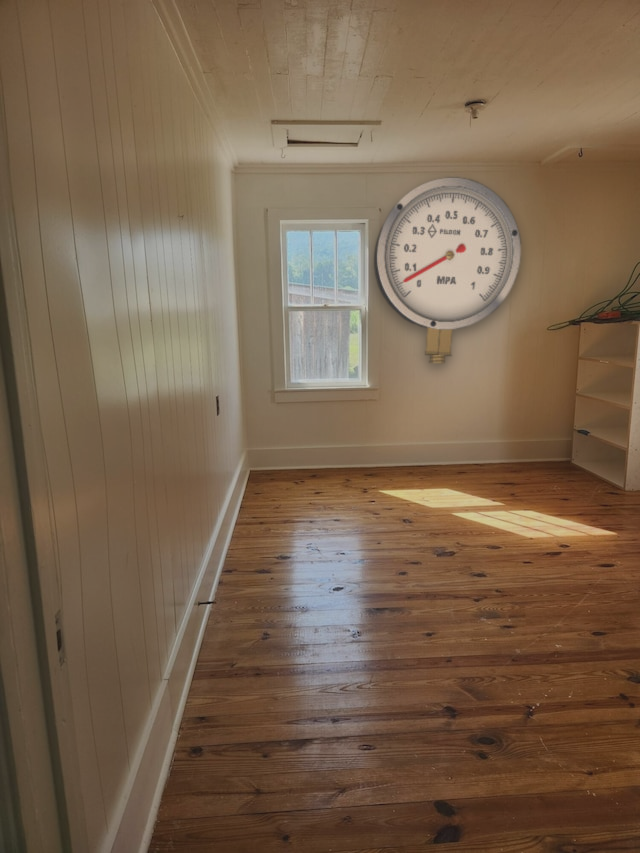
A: 0.05 MPa
